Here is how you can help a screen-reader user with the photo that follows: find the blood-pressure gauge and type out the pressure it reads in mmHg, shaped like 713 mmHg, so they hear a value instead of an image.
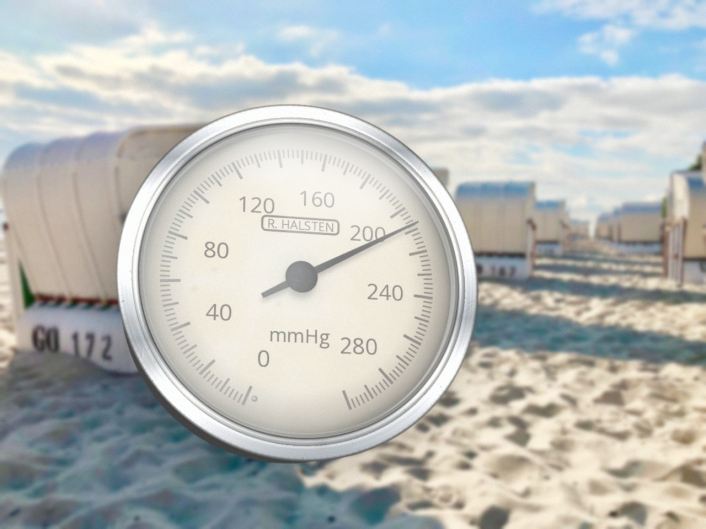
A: 208 mmHg
